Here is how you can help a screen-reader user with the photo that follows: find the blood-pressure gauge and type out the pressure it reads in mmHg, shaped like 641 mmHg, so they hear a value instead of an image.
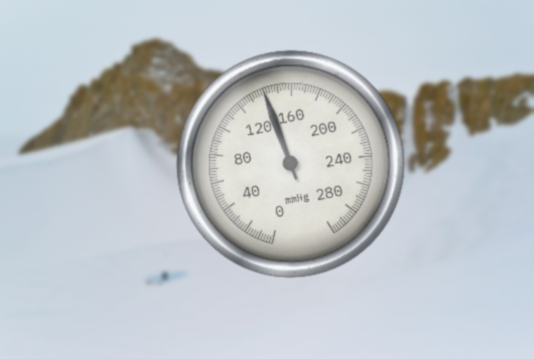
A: 140 mmHg
